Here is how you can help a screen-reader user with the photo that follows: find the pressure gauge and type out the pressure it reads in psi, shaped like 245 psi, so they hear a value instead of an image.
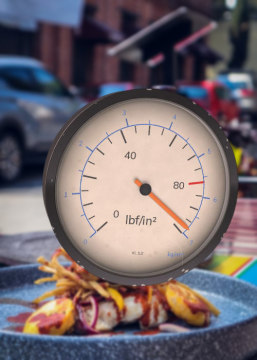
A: 97.5 psi
